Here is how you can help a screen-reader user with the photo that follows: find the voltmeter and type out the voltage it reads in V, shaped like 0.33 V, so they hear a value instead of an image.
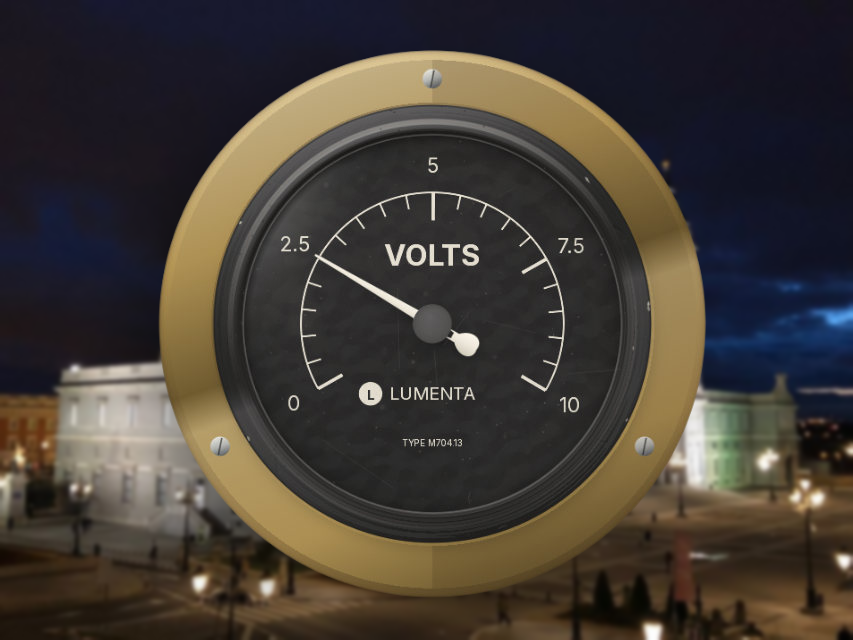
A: 2.5 V
